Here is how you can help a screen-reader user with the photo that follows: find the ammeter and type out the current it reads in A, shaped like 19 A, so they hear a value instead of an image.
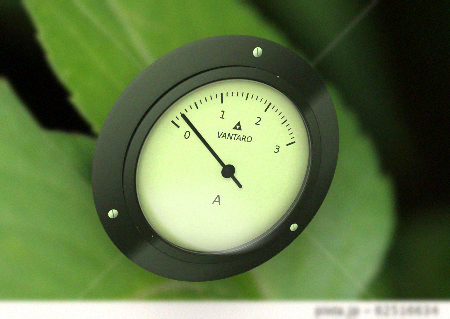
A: 0.2 A
